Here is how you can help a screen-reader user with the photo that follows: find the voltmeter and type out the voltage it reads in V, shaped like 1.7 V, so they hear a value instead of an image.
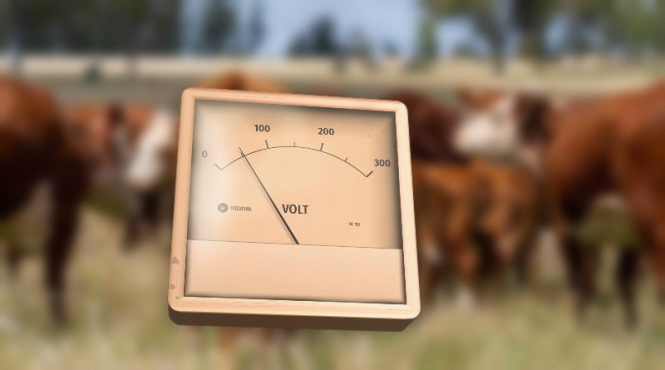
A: 50 V
